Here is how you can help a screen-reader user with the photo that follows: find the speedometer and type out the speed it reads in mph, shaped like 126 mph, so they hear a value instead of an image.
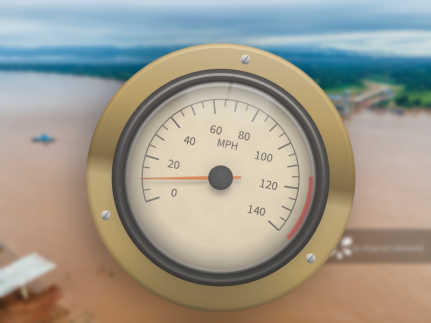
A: 10 mph
